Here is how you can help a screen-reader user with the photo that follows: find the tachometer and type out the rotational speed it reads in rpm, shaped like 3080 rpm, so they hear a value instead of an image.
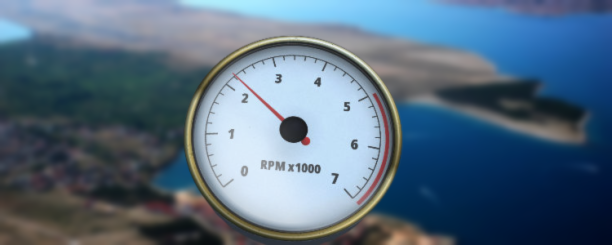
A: 2200 rpm
